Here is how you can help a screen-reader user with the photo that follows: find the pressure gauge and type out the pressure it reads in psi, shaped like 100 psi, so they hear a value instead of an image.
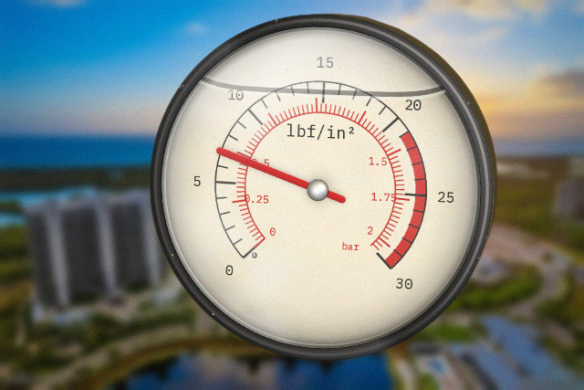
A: 7 psi
